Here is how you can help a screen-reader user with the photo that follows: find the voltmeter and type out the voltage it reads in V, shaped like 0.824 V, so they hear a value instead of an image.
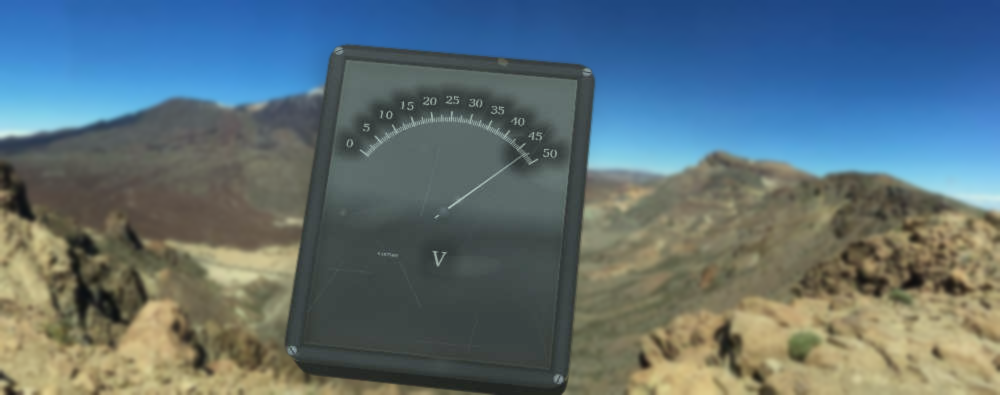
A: 47.5 V
